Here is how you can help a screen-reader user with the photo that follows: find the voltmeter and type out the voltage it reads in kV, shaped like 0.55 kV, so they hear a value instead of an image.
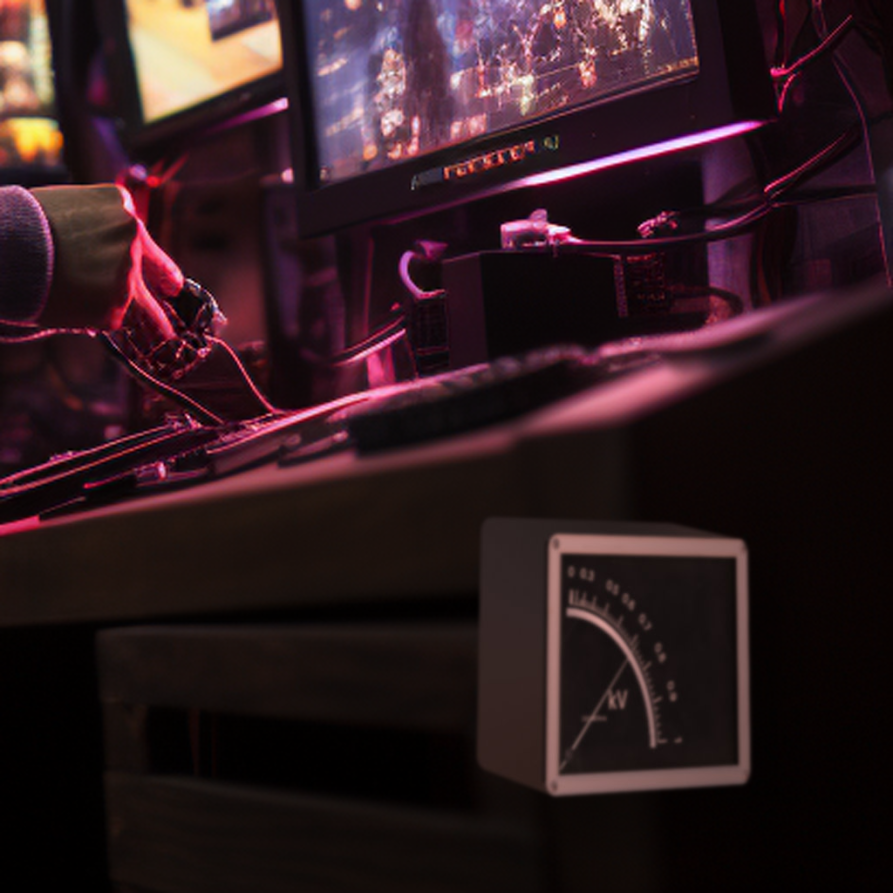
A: 0.7 kV
